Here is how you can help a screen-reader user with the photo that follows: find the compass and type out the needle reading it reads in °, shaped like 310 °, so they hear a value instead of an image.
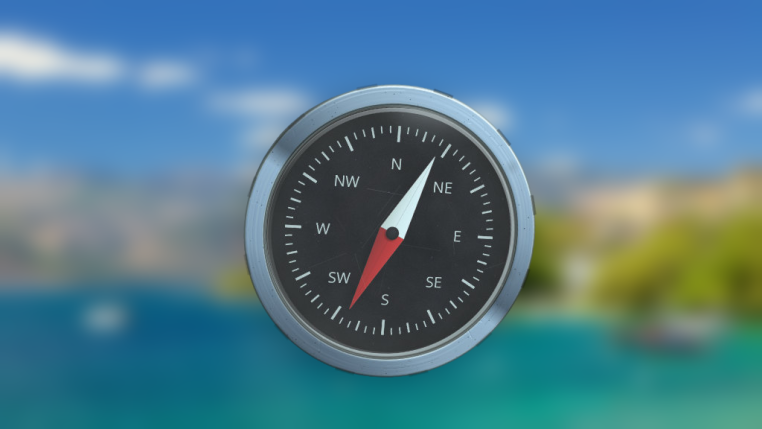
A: 205 °
